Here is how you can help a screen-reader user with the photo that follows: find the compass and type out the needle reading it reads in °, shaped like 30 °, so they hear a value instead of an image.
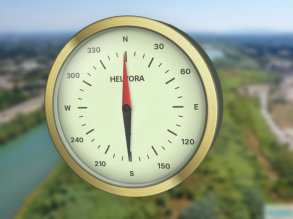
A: 0 °
